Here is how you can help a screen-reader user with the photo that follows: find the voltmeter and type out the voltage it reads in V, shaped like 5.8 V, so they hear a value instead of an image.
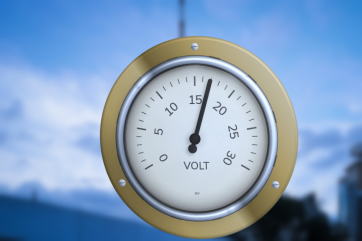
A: 17 V
